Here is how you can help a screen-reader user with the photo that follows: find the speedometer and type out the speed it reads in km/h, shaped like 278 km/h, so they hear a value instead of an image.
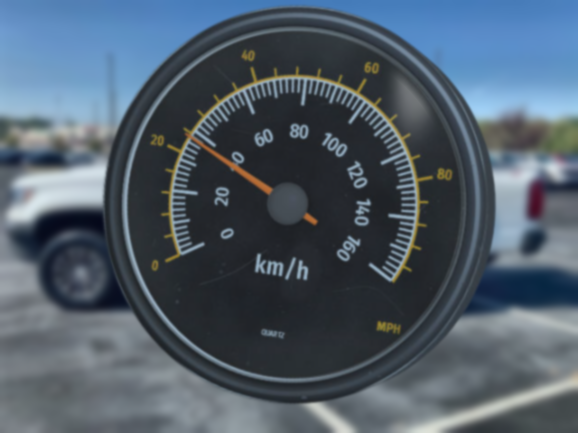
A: 38 km/h
